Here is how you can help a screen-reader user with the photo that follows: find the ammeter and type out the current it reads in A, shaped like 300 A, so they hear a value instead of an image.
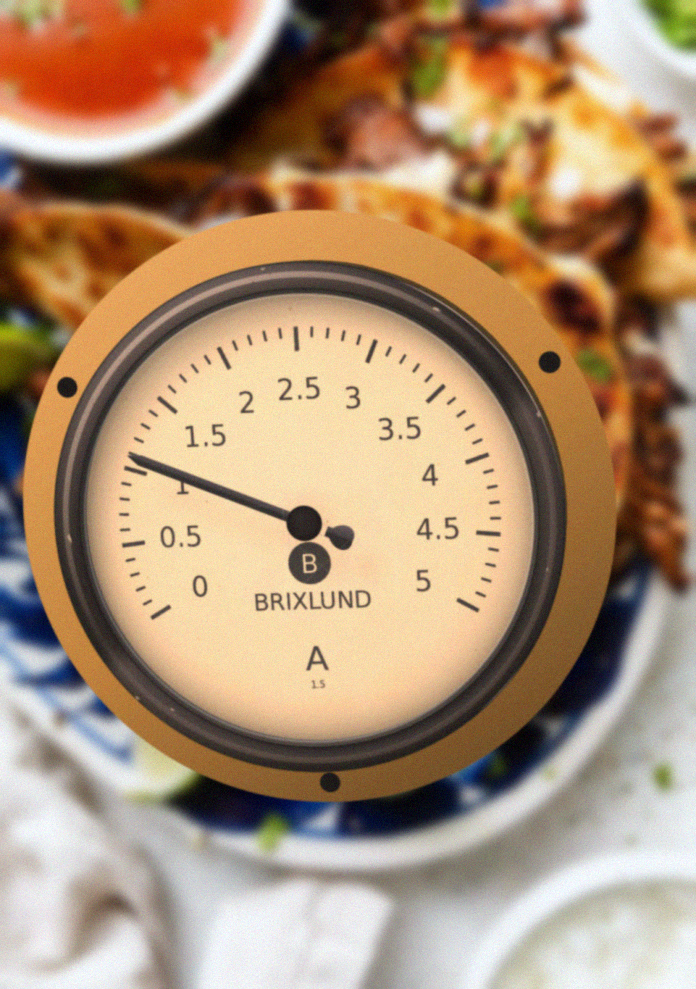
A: 1.1 A
